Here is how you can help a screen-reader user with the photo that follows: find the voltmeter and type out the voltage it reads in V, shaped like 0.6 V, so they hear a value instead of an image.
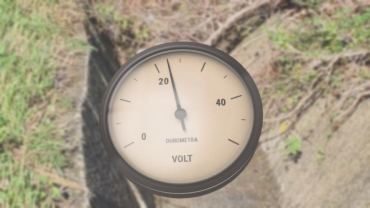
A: 22.5 V
